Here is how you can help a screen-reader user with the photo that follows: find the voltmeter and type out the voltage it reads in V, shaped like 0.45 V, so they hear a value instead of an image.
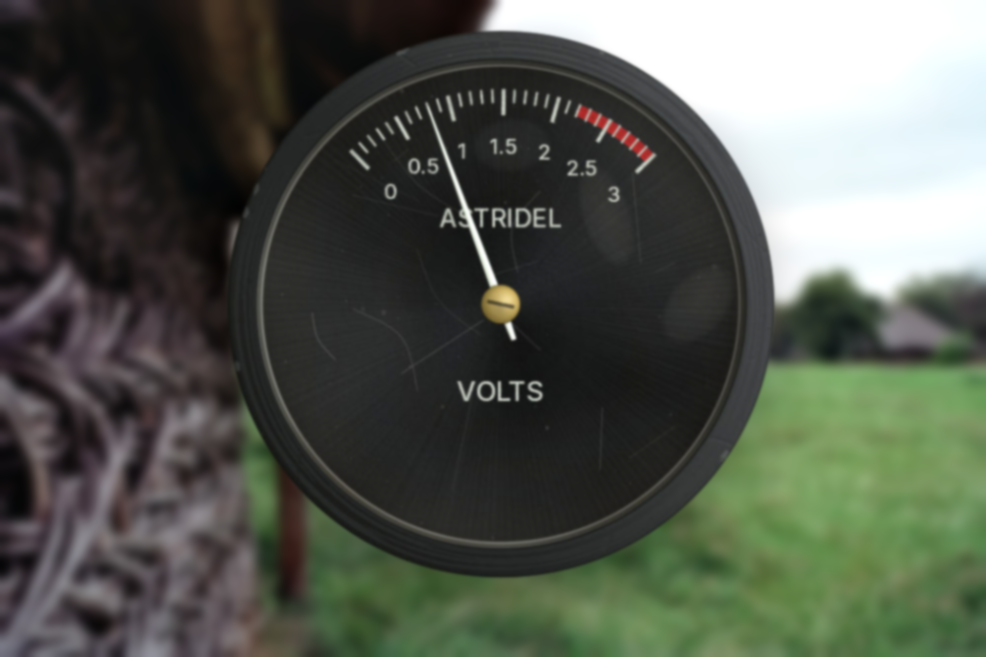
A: 0.8 V
